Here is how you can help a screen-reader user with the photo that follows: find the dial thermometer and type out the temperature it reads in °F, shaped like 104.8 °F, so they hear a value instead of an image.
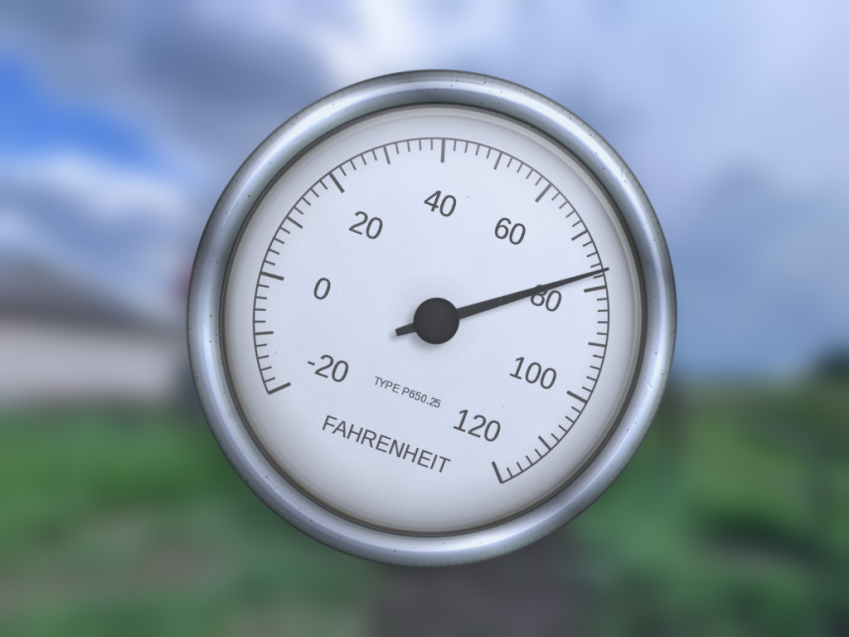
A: 77 °F
